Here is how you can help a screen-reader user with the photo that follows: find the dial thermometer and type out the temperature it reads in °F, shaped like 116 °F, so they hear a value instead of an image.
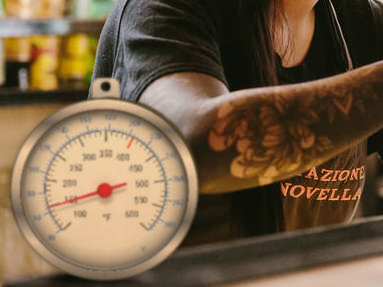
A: 150 °F
